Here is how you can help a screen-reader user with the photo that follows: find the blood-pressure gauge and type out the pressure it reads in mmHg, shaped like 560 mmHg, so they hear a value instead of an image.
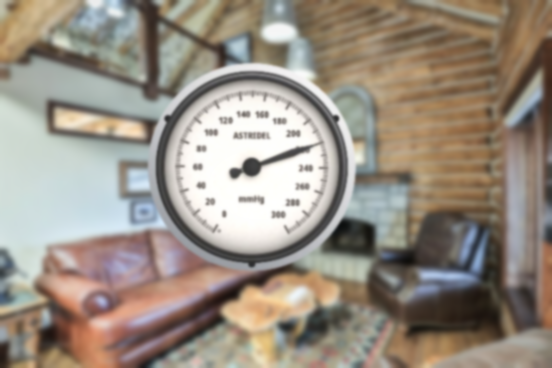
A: 220 mmHg
